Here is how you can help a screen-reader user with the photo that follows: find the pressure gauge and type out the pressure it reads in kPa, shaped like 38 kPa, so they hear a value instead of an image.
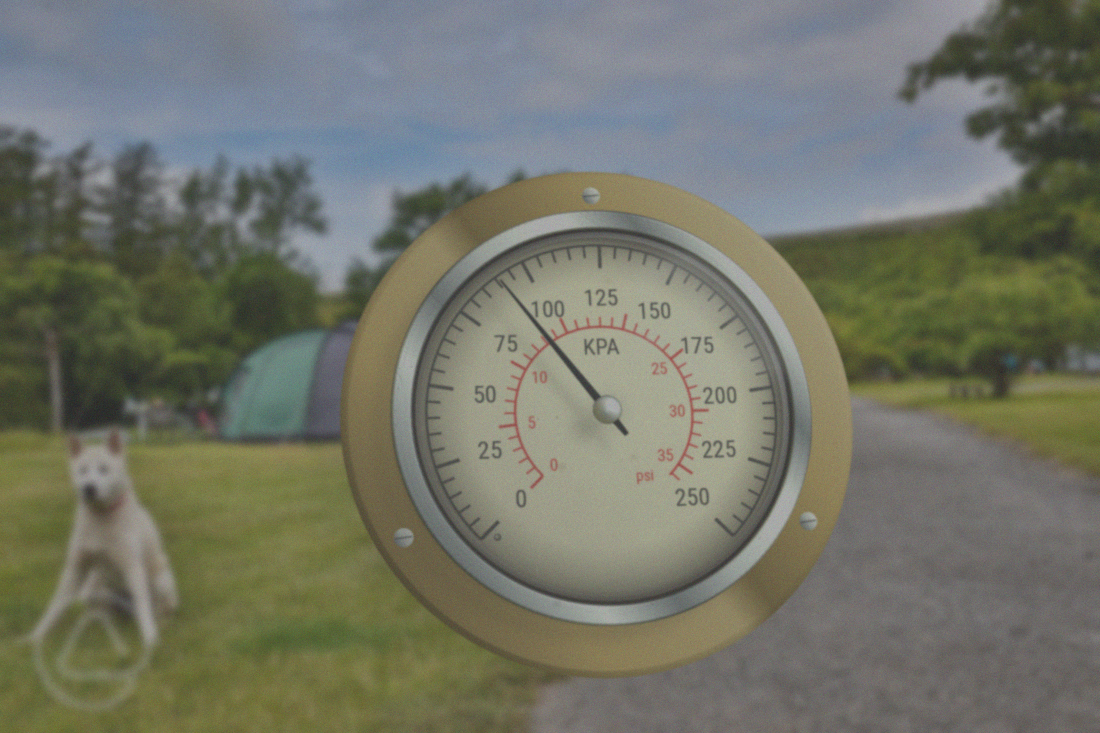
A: 90 kPa
